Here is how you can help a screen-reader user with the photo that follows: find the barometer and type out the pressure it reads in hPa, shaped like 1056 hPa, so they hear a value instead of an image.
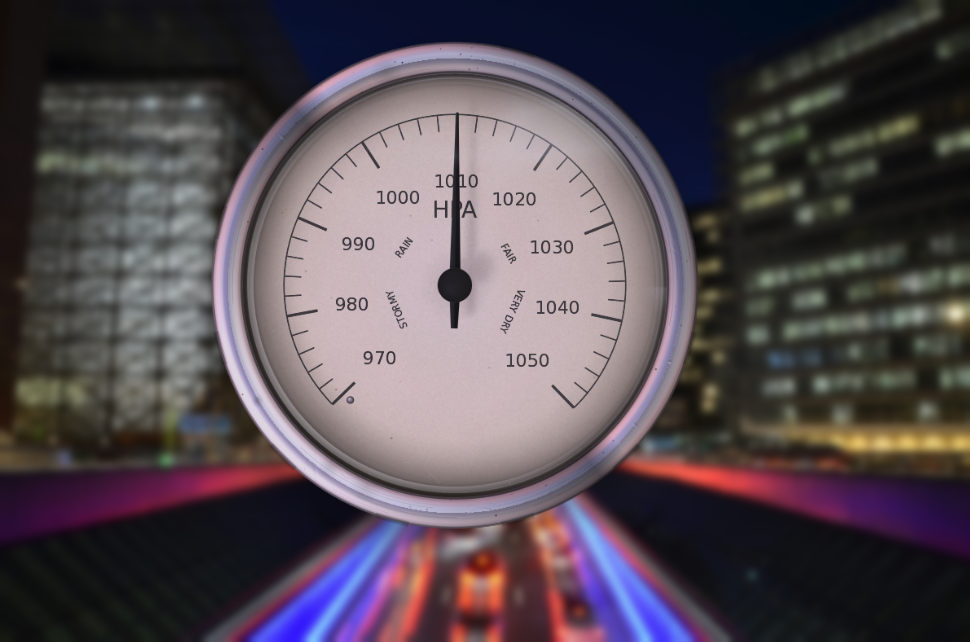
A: 1010 hPa
